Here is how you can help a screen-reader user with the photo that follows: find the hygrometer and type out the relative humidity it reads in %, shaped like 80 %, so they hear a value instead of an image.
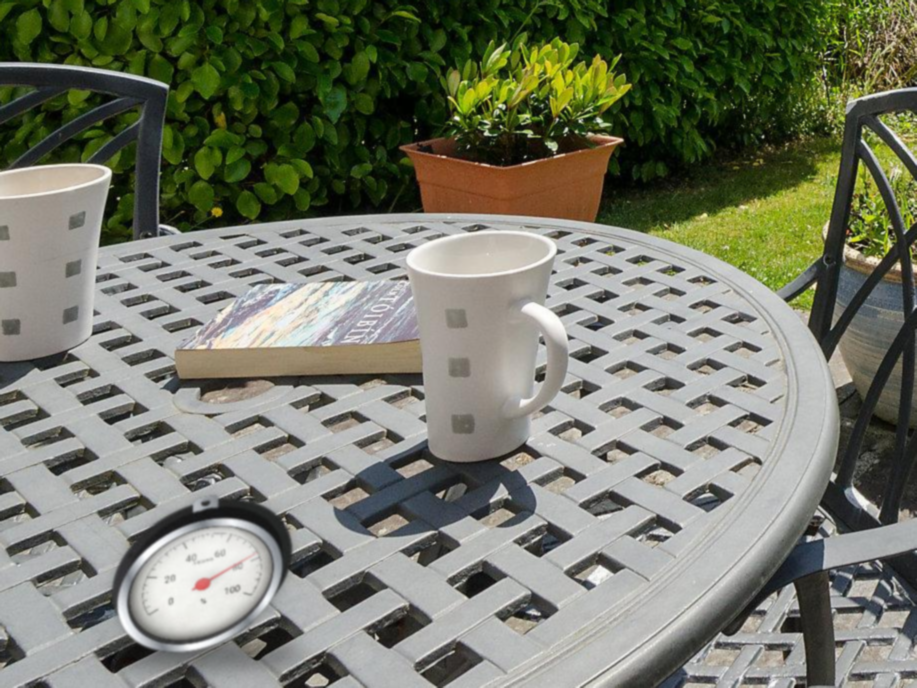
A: 76 %
